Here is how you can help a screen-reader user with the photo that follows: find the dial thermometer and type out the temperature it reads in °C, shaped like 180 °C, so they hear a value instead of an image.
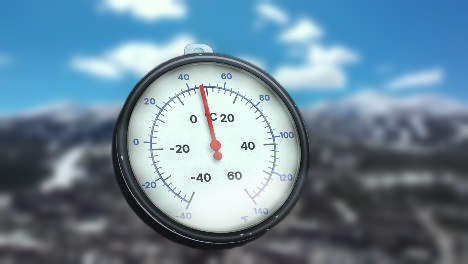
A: 8 °C
